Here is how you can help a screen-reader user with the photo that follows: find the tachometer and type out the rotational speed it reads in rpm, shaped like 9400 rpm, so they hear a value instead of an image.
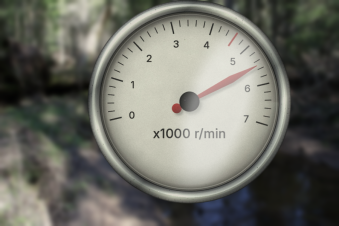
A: 5500 rpm
